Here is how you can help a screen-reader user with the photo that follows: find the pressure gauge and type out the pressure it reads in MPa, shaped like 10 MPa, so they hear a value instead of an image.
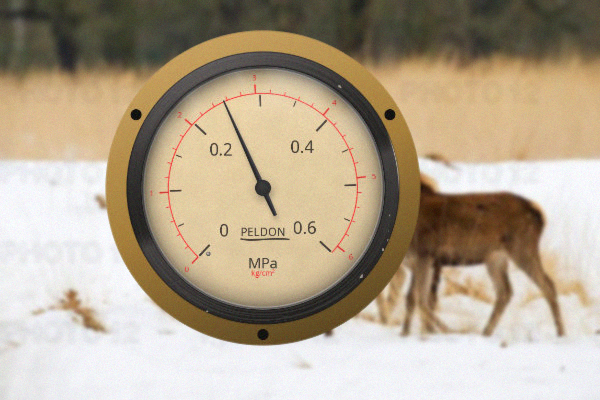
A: 0.25 MPa
